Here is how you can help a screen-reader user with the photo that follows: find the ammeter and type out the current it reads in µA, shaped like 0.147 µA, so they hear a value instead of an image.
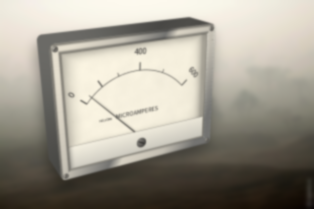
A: 100 µA
